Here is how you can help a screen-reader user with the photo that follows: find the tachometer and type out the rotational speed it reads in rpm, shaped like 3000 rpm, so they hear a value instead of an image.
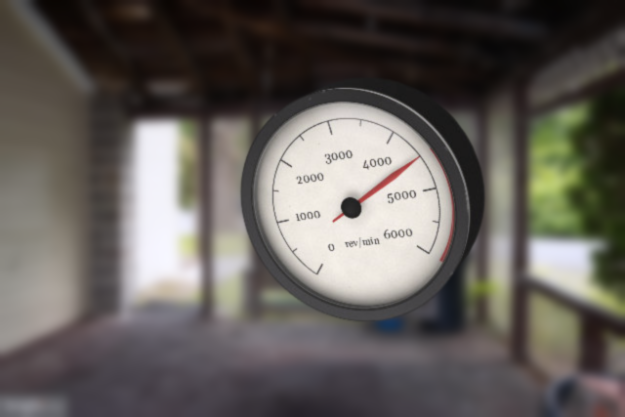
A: 4500 rpm
